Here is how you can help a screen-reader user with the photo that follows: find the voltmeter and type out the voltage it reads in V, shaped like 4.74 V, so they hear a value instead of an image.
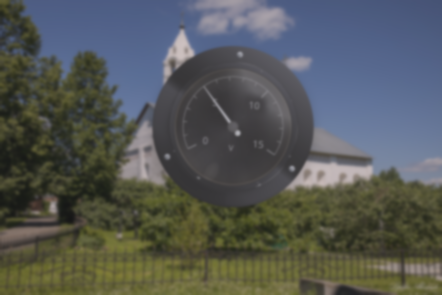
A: 5 V
